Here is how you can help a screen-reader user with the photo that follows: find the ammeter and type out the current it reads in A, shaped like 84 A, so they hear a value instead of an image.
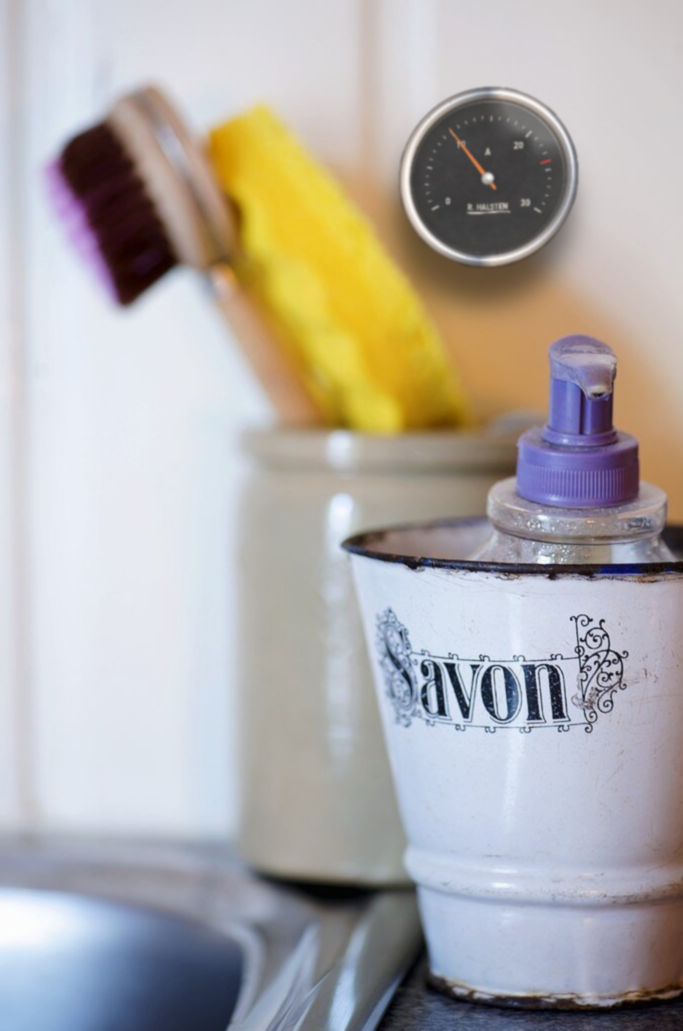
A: 10 A
